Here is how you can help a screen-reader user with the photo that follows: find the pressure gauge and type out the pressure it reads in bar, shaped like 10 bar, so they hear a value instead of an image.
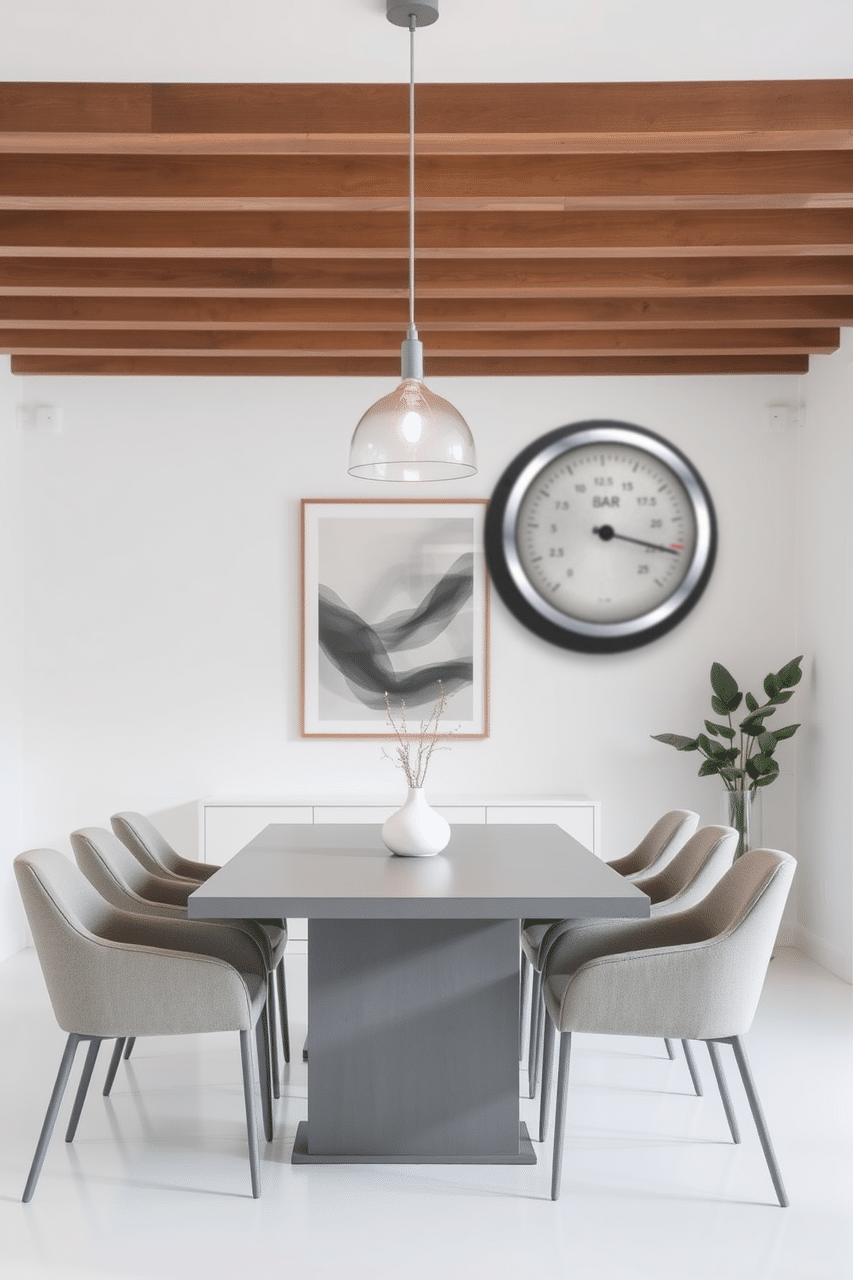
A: 22.5 bar
